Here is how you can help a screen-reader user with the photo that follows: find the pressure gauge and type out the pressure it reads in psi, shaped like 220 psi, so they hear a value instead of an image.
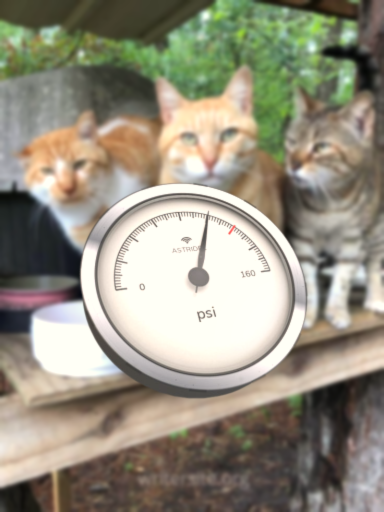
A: 100 psi
